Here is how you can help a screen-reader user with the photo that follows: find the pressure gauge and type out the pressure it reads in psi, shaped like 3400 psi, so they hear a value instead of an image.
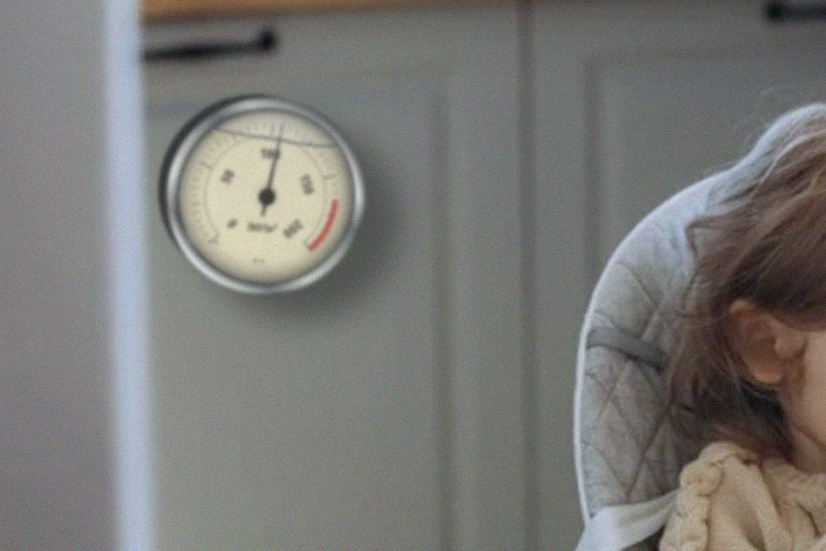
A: 105 psi
